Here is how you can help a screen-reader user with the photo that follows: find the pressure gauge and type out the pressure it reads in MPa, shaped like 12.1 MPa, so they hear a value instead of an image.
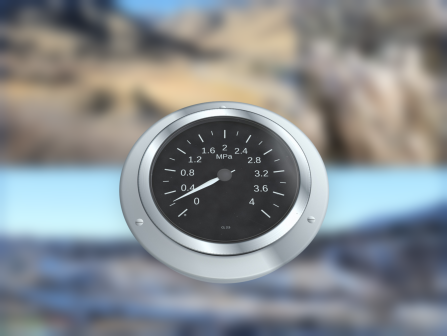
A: 0.2 MPa
